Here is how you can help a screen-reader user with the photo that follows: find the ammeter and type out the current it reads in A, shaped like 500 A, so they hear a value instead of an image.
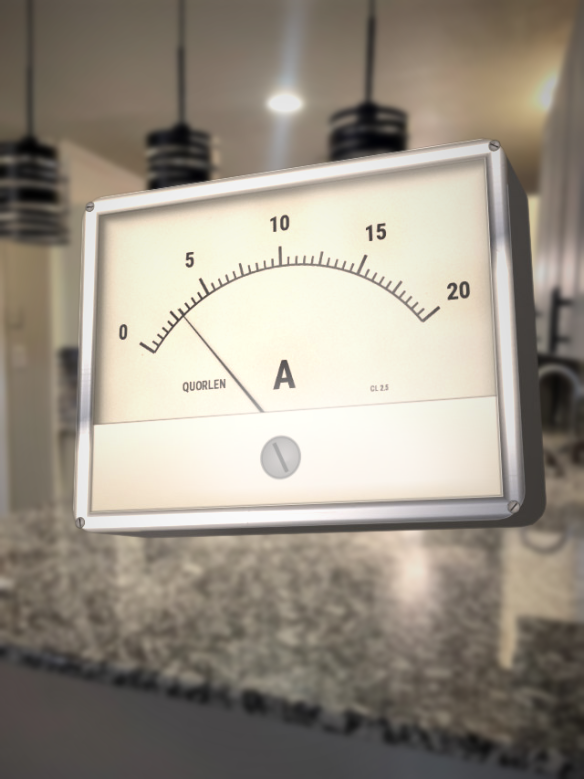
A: 3 A
